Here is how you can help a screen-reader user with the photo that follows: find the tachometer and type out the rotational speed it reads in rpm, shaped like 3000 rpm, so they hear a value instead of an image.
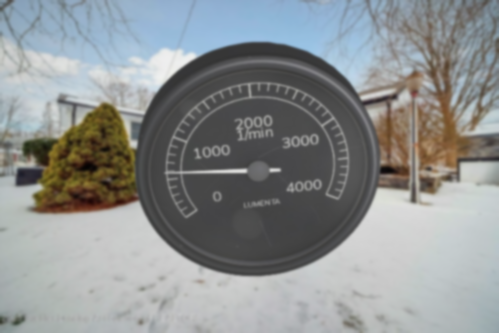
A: 600 rpm
